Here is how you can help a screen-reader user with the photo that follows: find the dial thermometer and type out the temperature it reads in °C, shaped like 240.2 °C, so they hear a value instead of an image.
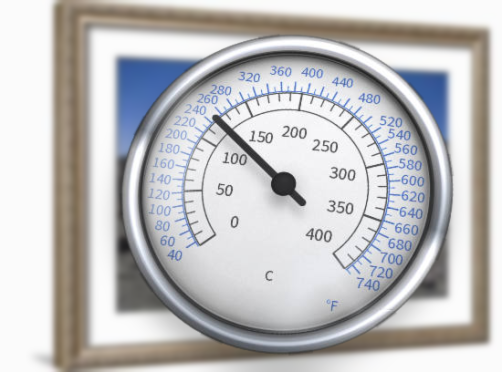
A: 120 °C
